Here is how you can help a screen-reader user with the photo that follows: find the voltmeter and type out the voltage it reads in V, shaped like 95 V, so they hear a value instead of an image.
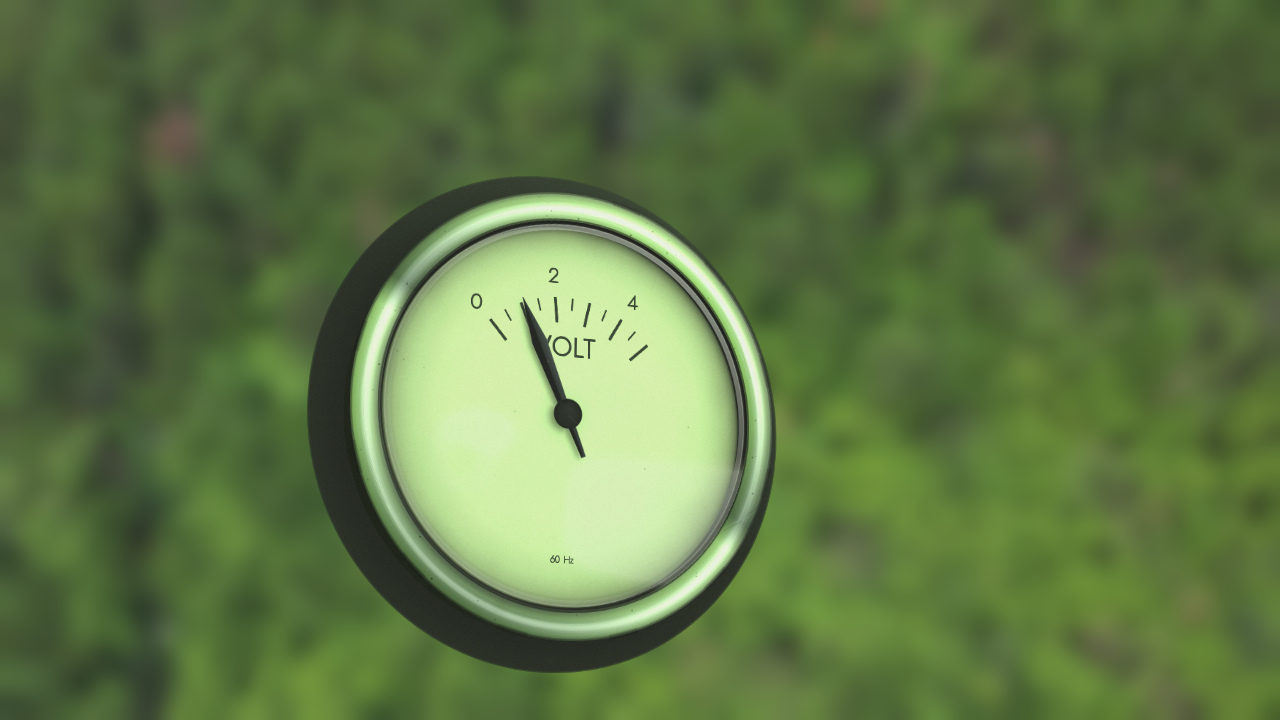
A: 1 V
